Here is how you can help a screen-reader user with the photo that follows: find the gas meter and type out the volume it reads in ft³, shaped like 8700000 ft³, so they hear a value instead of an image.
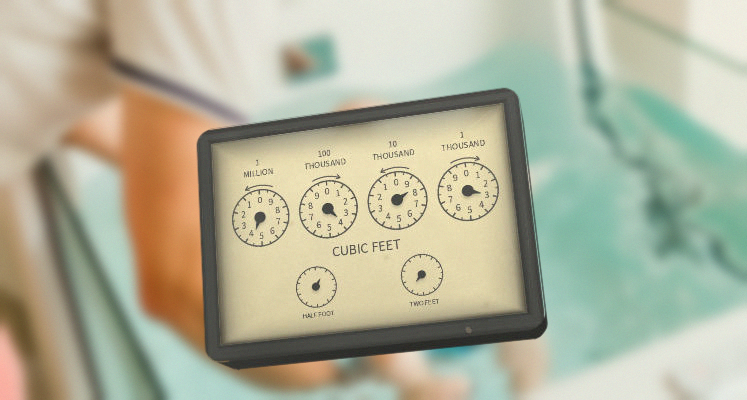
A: 438300 ft³
